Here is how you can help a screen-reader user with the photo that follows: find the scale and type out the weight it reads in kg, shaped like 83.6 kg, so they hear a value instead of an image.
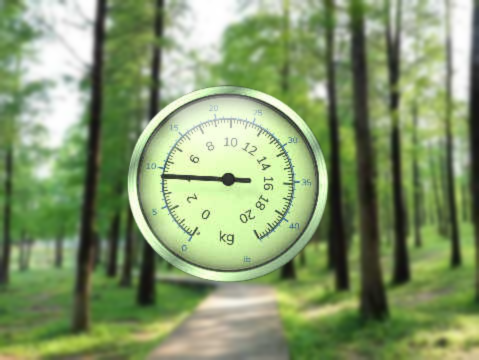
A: 4 kg
